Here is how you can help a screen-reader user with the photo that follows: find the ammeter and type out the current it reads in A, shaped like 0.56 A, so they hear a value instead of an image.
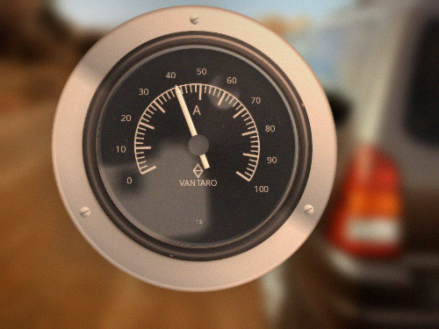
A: 40 A
